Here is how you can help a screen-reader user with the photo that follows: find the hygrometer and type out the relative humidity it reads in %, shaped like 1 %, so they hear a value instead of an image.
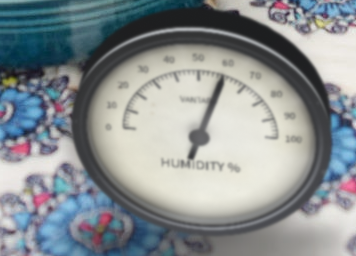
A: 60 %
